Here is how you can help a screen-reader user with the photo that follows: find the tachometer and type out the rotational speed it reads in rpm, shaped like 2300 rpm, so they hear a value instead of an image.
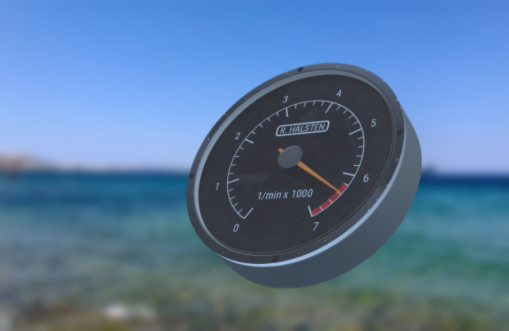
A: 6400 rpm
